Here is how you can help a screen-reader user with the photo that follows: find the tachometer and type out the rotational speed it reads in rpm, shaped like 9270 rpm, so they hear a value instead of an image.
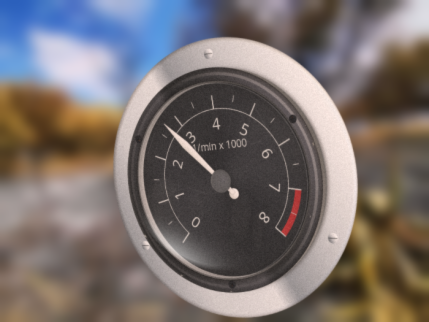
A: 2750 rpm
